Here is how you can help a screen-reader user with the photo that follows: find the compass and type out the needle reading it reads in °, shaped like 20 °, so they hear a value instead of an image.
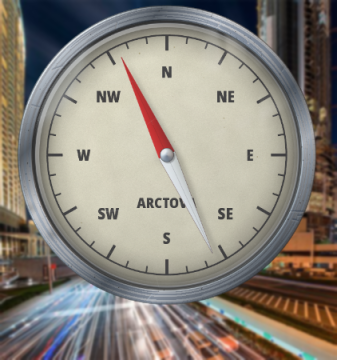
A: 335 °
